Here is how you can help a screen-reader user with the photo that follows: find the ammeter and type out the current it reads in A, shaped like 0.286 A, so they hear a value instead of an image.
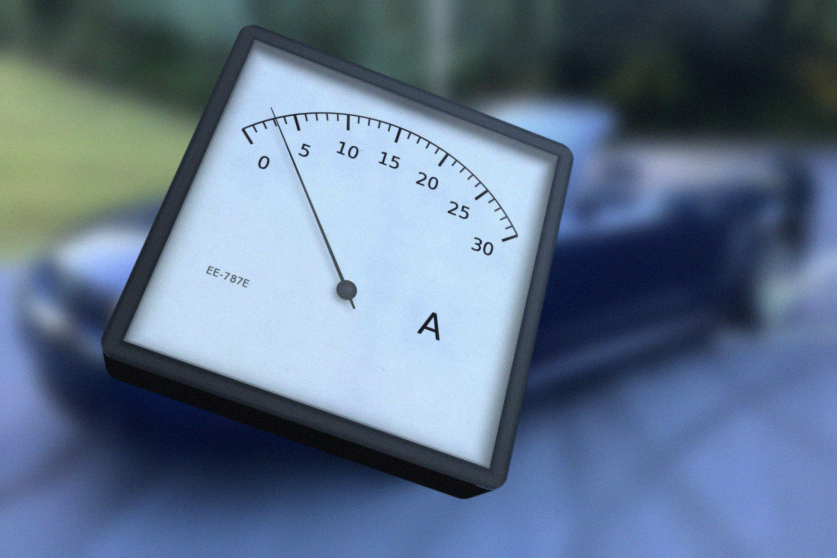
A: 3 A
